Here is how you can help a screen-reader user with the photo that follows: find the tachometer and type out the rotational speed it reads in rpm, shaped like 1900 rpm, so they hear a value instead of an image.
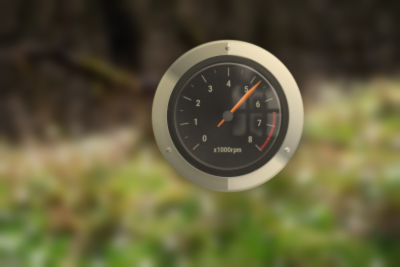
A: 5250 rpm
